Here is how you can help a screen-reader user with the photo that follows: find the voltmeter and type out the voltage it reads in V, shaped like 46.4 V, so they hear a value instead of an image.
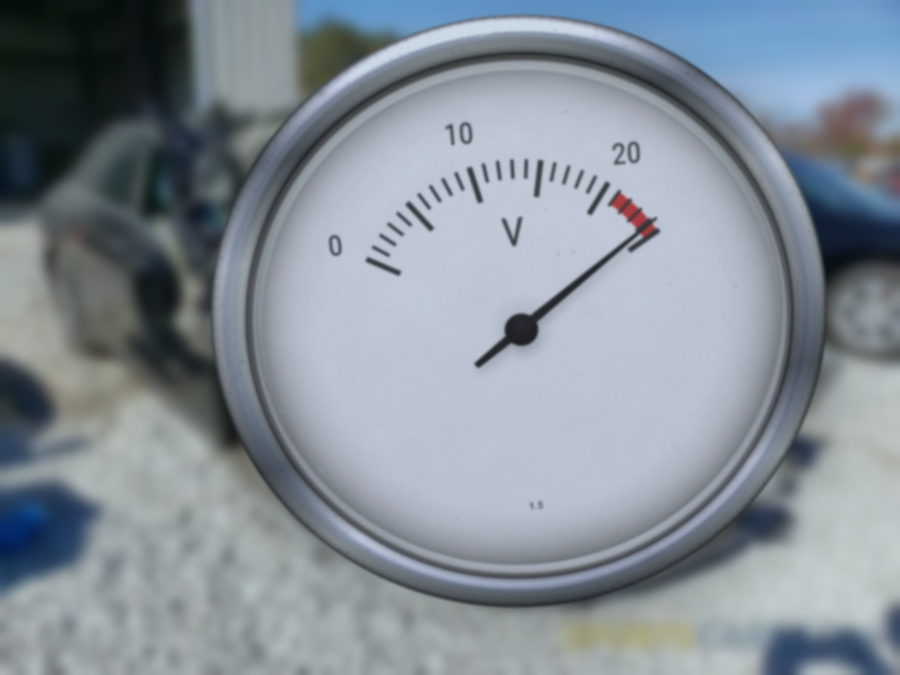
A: 24 V
